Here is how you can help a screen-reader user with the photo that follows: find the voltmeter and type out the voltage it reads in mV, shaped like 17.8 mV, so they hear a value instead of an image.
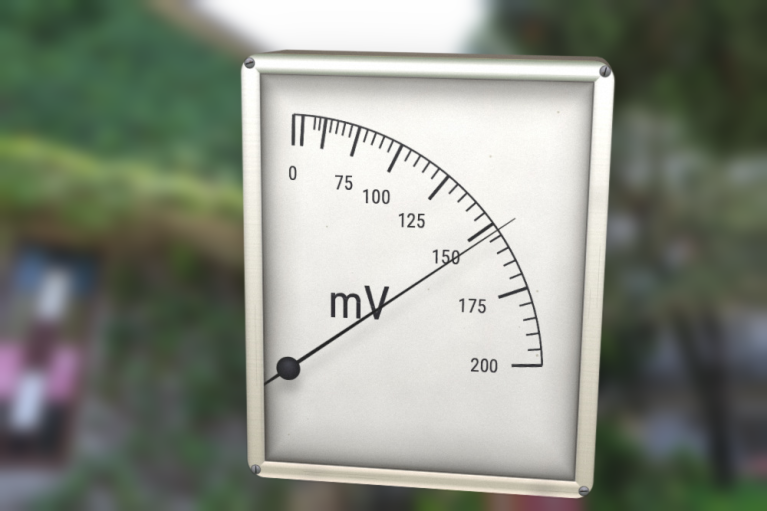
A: 152.5 mV
